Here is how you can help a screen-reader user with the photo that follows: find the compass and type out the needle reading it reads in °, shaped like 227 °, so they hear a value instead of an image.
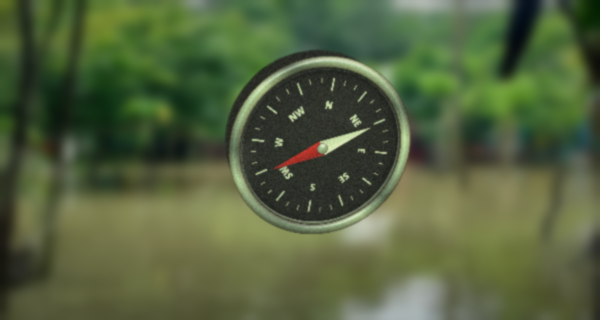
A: 240 °
